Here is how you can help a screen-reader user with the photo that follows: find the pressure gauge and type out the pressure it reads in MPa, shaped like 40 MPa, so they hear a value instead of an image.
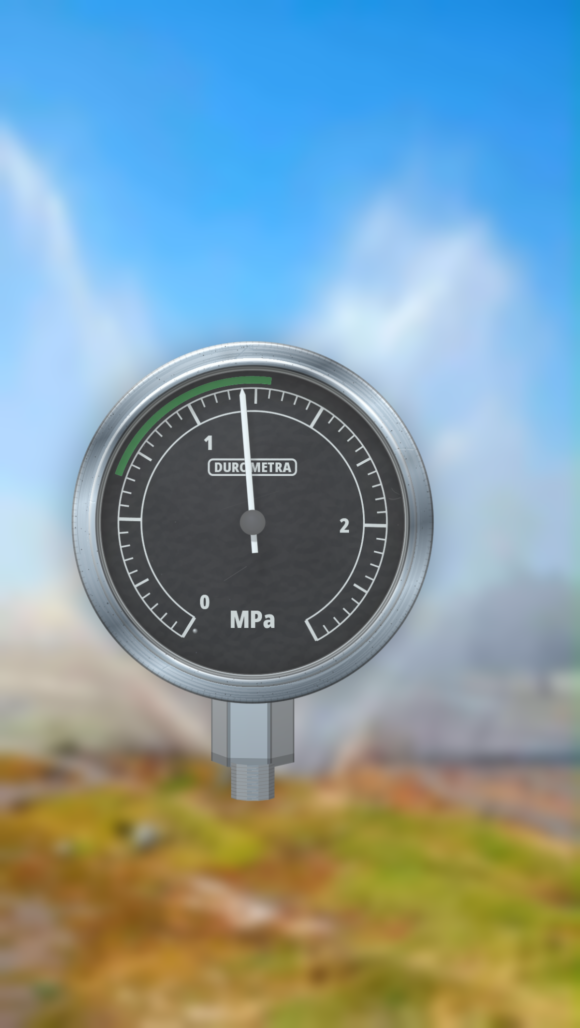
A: 1.2 MPa
